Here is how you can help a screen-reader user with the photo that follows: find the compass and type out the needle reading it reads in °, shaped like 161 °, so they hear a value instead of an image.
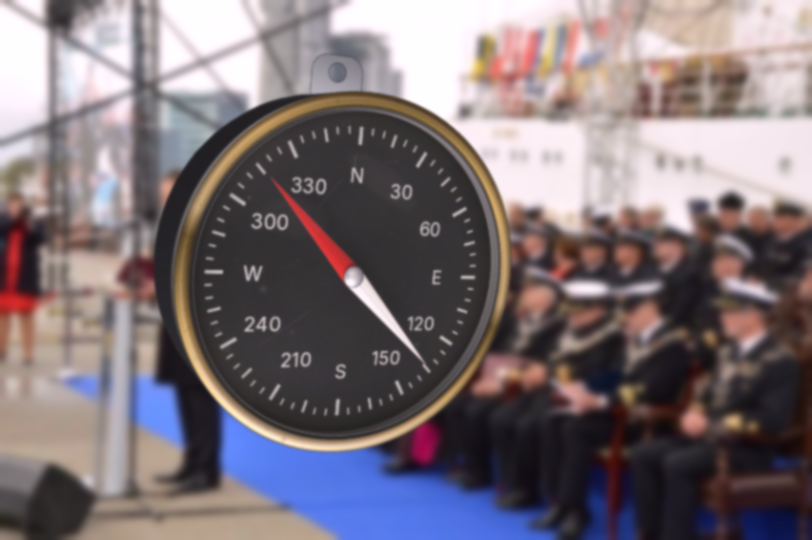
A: 315 °
